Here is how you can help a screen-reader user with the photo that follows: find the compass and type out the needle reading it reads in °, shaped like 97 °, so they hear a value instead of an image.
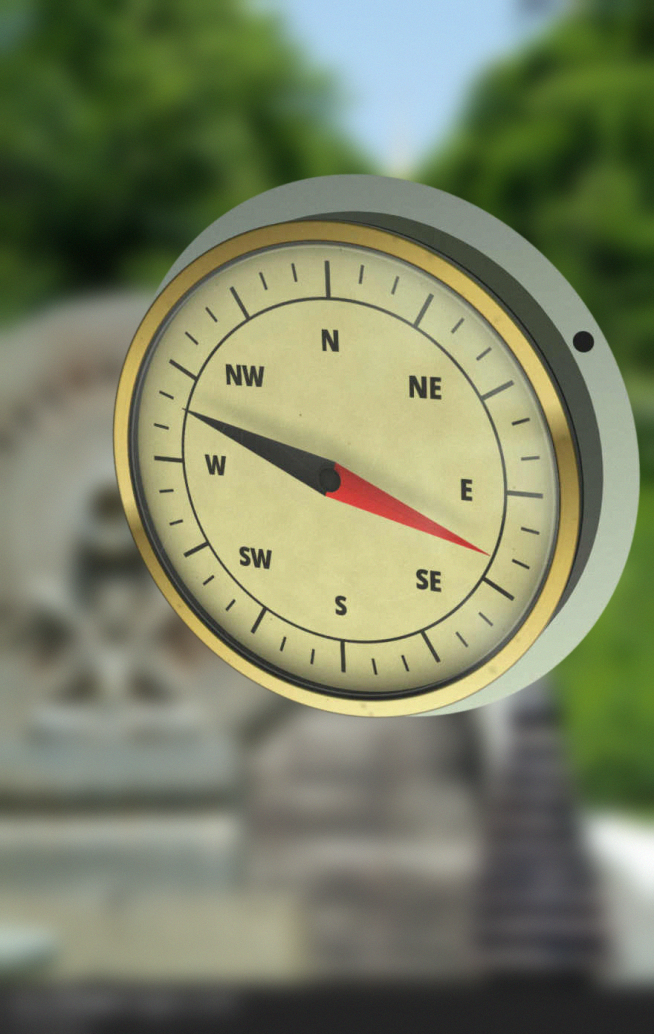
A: 110 °
